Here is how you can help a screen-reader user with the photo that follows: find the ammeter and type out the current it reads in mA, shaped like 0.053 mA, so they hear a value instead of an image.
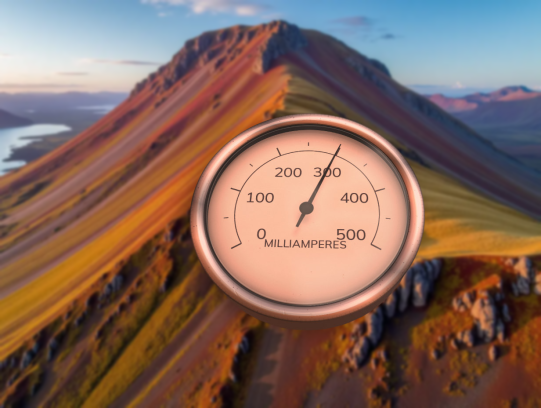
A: 300 mA
